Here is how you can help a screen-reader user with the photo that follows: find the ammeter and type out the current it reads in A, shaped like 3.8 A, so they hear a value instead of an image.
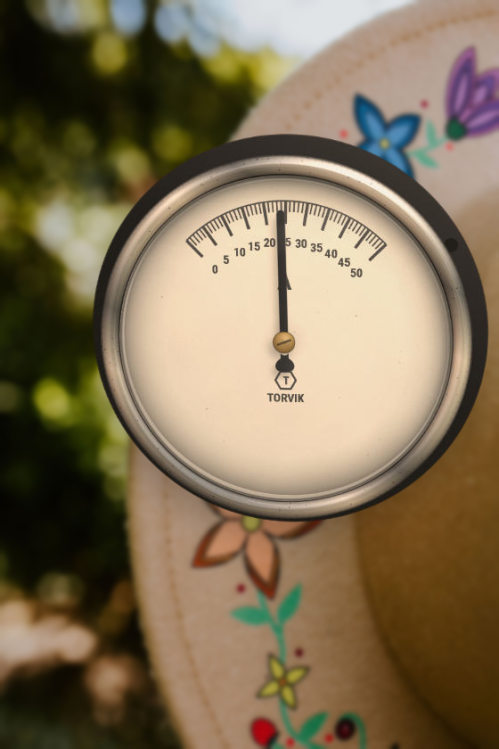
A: 24 A
